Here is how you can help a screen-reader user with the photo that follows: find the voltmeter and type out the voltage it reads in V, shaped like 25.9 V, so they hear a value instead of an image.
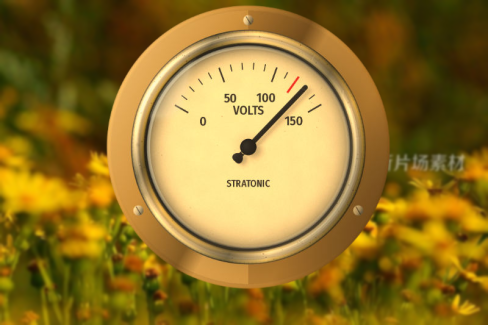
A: 130 V
